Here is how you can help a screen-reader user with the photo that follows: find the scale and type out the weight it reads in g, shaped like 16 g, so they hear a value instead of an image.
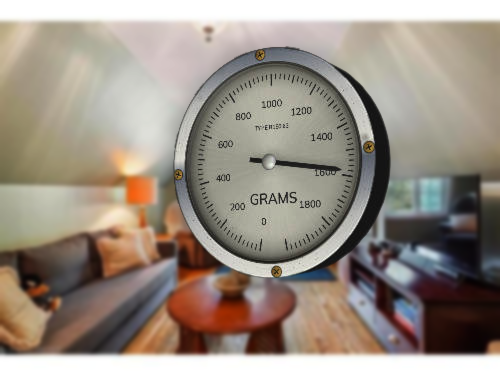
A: 1580 g
